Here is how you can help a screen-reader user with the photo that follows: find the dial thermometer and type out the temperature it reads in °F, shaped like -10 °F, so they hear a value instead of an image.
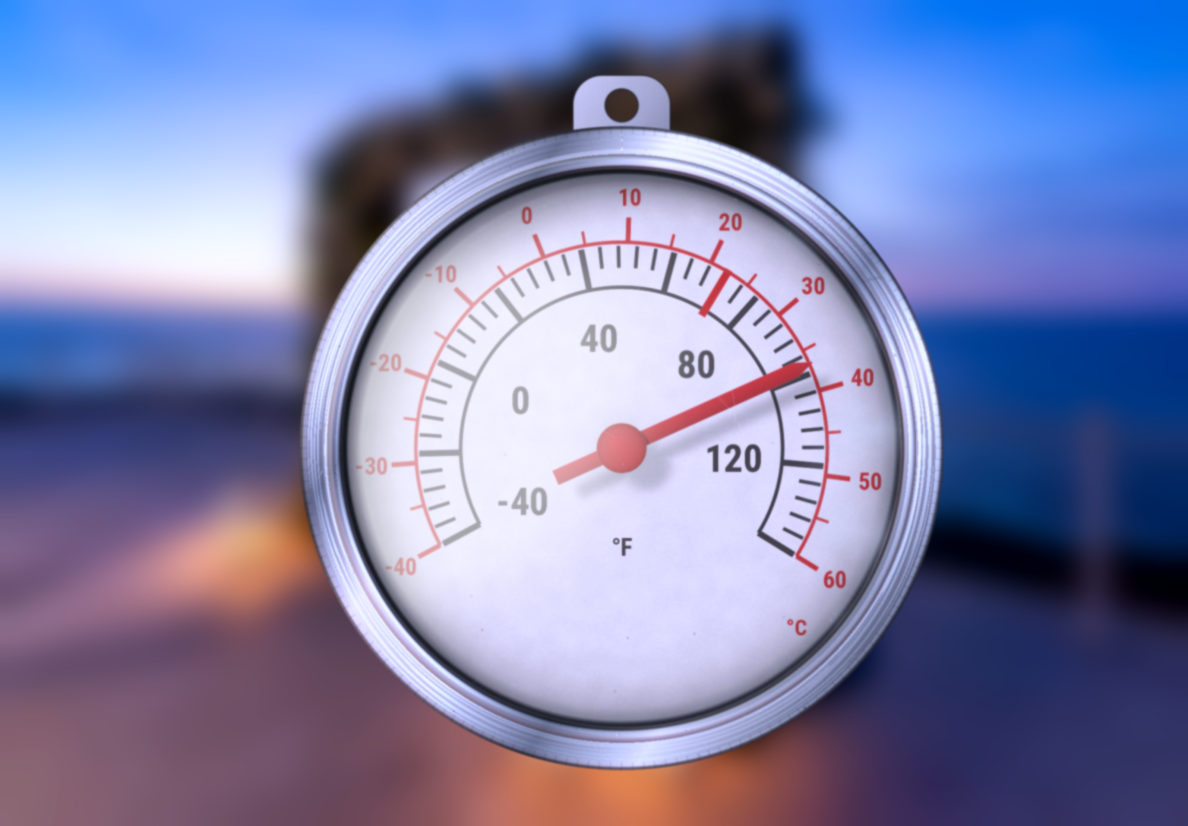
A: 98 °F
